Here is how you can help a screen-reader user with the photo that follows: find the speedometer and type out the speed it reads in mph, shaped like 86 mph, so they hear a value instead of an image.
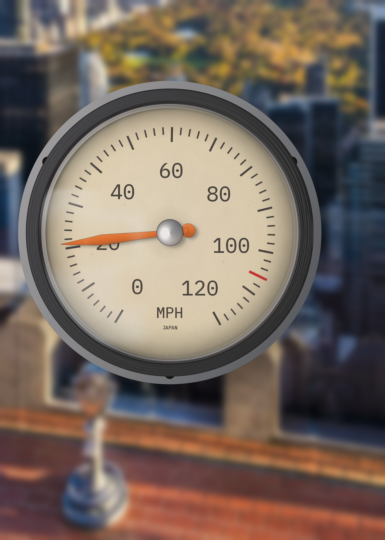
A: 21 mph
